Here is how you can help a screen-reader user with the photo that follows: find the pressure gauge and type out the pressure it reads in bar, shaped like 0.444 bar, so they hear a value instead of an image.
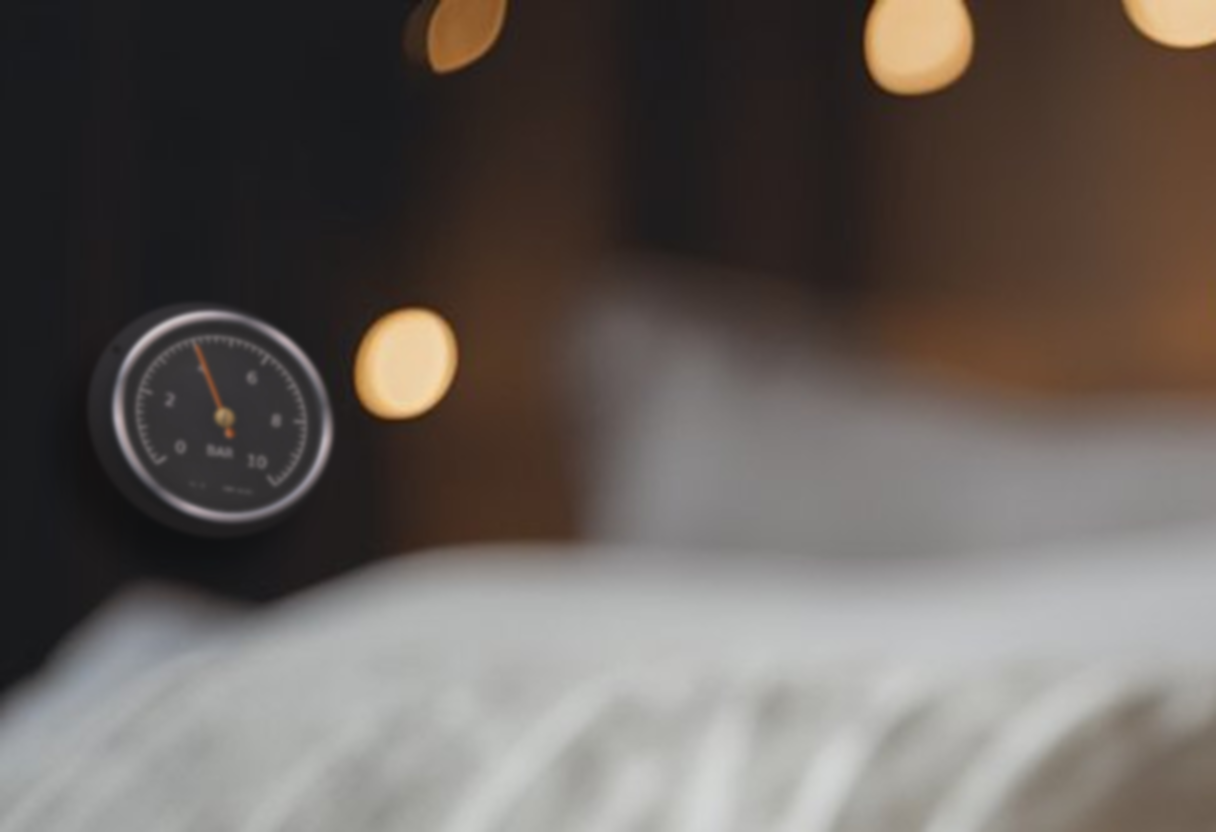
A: 4 bar
